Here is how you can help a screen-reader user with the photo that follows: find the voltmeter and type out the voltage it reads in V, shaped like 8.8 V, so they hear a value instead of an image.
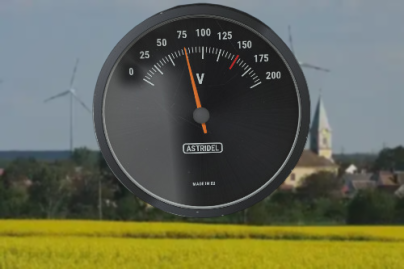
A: 75 V
